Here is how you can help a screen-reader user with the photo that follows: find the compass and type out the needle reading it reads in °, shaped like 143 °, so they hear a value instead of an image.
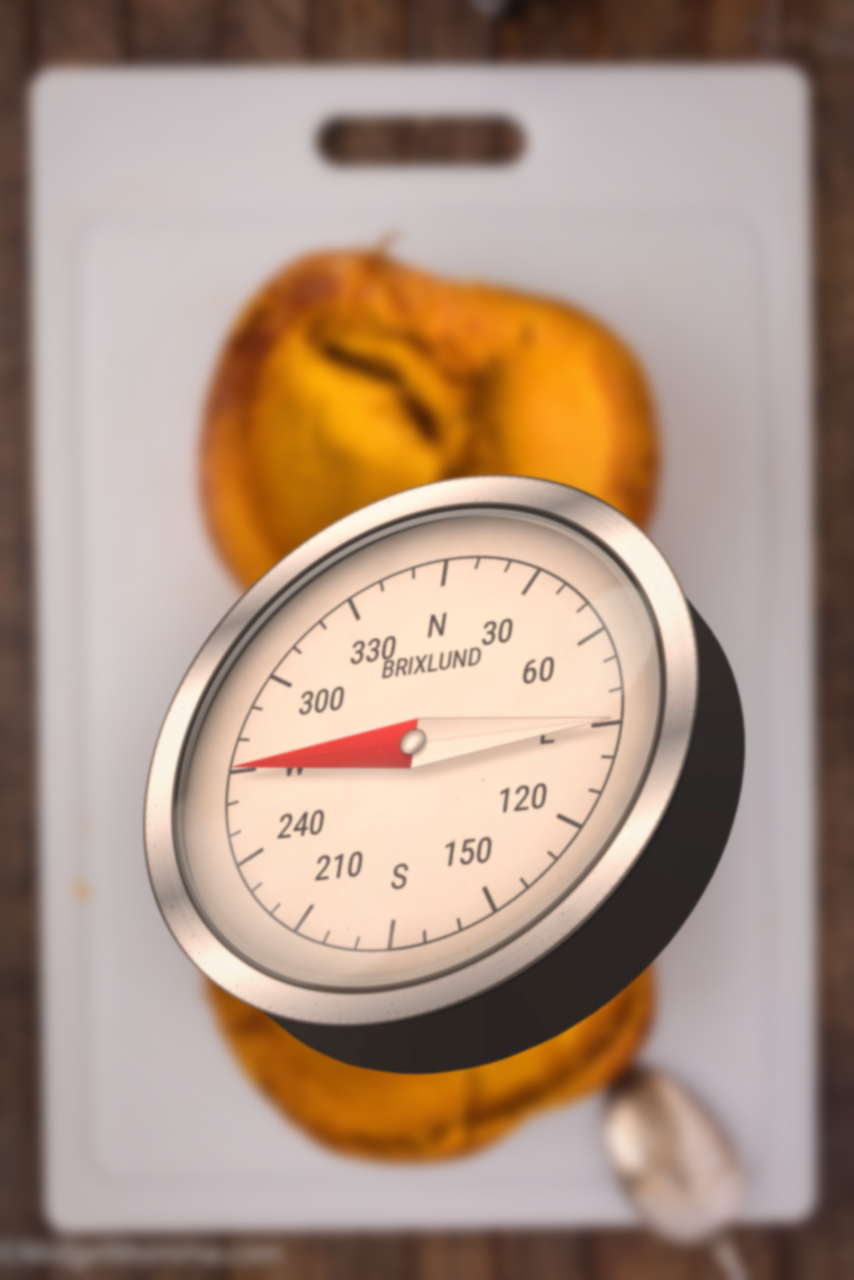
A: 270 °
